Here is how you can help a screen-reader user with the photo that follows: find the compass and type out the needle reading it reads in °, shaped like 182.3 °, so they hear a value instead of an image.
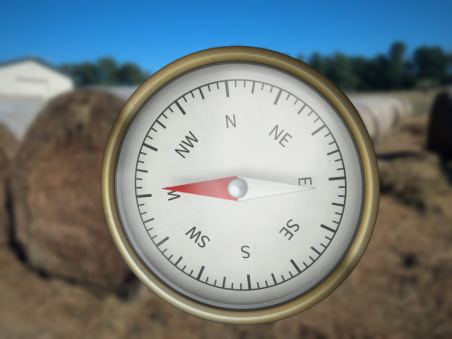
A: 275 °
